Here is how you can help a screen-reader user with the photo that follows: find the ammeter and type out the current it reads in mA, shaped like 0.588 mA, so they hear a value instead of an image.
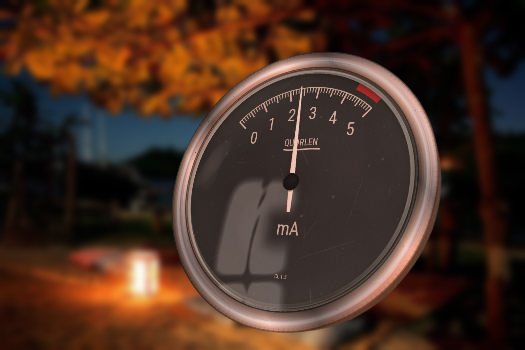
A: 2.5 mA
